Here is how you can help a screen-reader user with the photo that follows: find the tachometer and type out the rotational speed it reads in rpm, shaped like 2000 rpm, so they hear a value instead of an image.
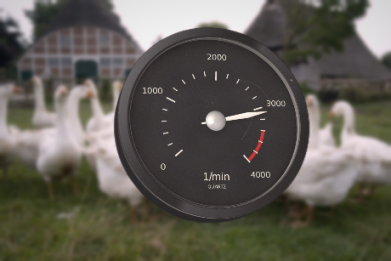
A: 3100 rpm
